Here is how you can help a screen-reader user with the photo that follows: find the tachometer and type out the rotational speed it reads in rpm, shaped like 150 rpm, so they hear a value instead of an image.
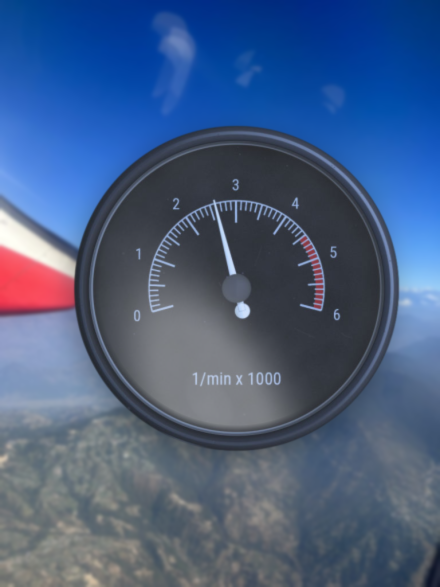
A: 2600 rpm
